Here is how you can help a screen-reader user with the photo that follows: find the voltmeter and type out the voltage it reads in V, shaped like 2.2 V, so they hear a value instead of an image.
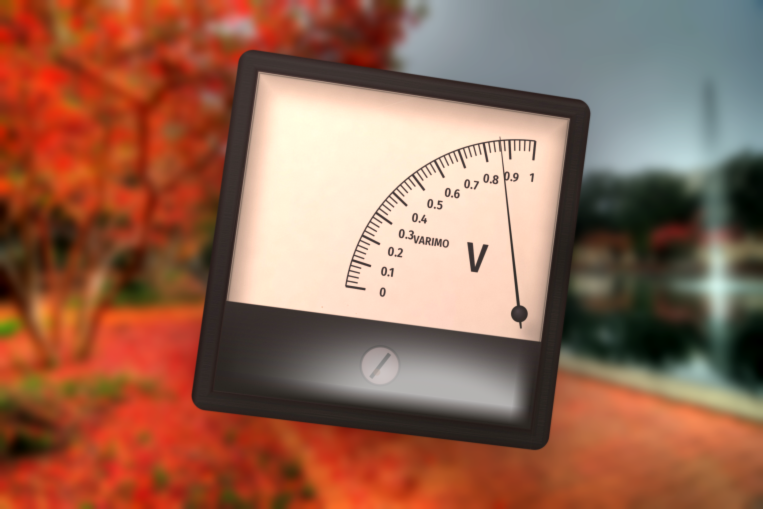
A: 0.86 V
